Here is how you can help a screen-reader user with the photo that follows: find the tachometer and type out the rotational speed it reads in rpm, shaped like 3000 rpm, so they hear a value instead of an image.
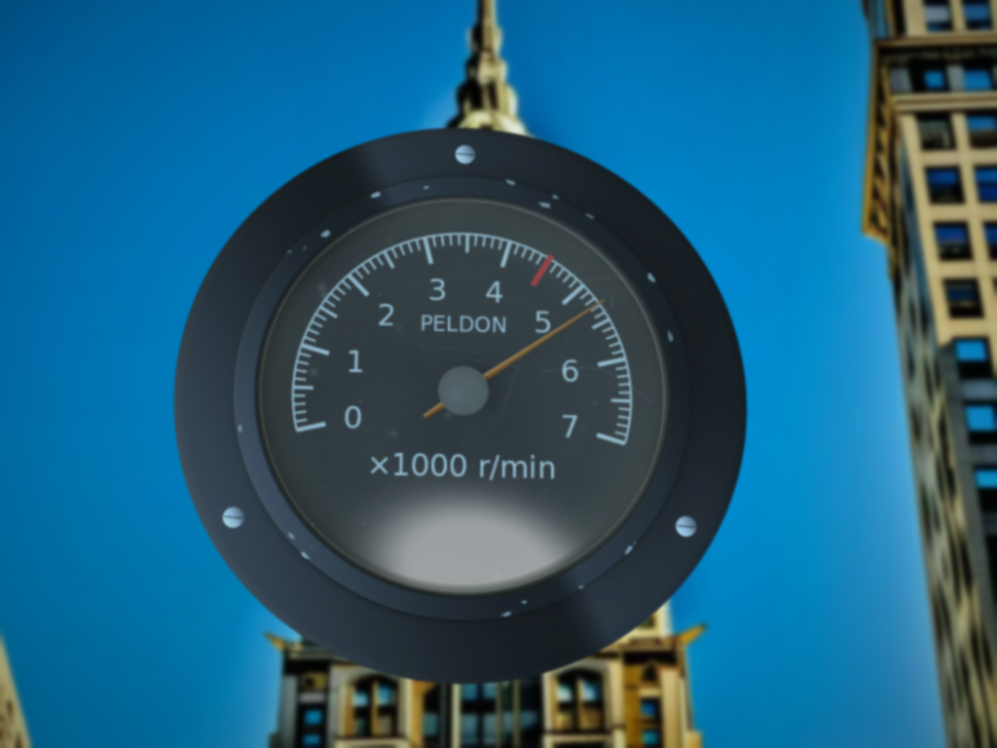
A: 5300 rpm
